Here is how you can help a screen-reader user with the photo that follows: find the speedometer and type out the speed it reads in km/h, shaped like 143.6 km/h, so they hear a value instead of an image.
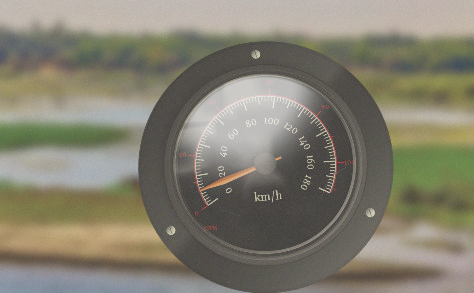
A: 10 km/h
